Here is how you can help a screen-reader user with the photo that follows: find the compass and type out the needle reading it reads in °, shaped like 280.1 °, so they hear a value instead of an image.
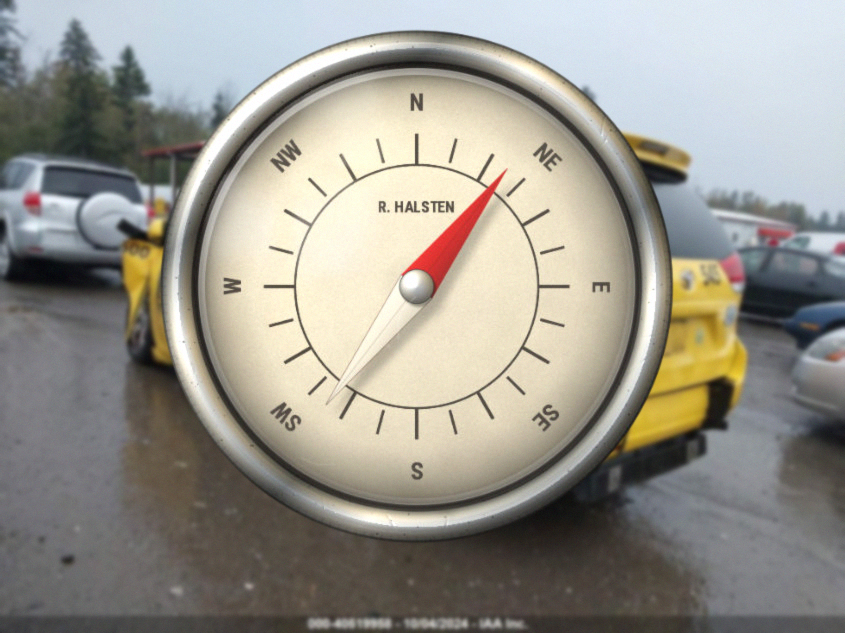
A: 37.5 °
